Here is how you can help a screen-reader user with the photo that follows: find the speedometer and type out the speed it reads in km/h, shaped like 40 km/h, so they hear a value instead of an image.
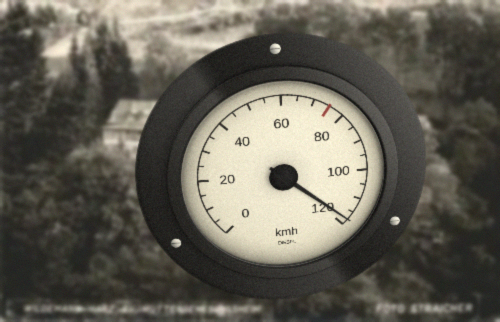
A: 117.5 km/h
